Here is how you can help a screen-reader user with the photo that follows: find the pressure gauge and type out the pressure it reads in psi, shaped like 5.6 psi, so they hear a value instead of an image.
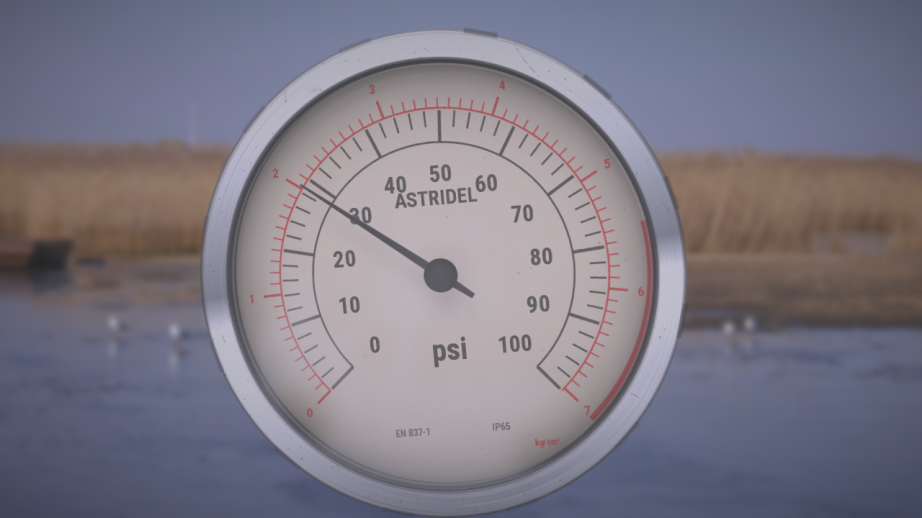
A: 29 psi
